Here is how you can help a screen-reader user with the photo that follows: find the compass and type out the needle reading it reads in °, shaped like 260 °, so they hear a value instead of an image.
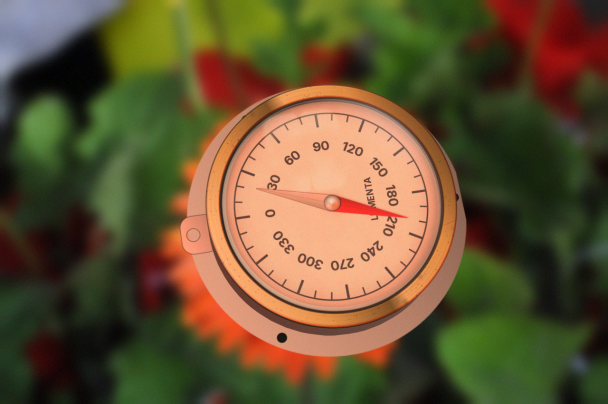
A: 200 °
